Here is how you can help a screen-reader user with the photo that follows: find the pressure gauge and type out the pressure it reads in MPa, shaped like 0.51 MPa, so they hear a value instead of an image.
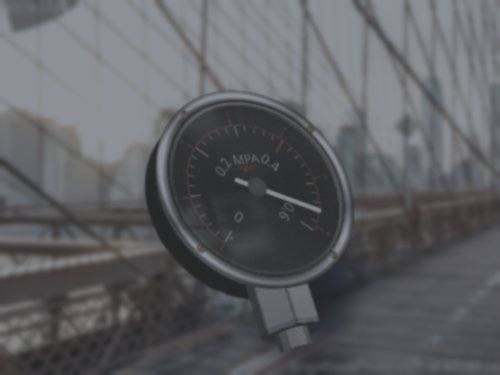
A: 0.56 MPa
